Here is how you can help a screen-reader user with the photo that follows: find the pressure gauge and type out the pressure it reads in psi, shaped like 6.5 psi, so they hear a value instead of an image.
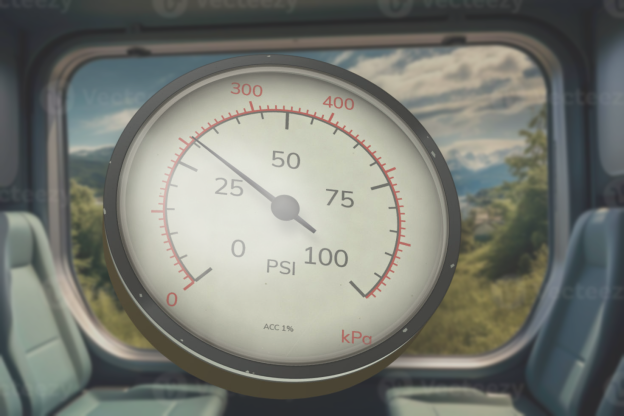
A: 30 psi
